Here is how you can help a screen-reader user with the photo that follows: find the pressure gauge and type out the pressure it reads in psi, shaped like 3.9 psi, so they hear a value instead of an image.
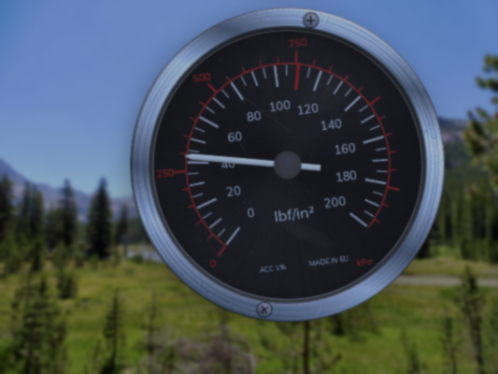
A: 42.5 psi
